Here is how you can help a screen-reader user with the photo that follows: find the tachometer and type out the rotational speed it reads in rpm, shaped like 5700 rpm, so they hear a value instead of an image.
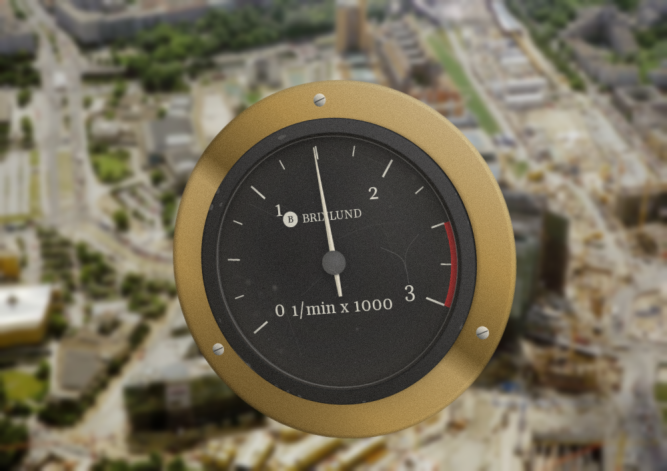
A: 1500 rpm
